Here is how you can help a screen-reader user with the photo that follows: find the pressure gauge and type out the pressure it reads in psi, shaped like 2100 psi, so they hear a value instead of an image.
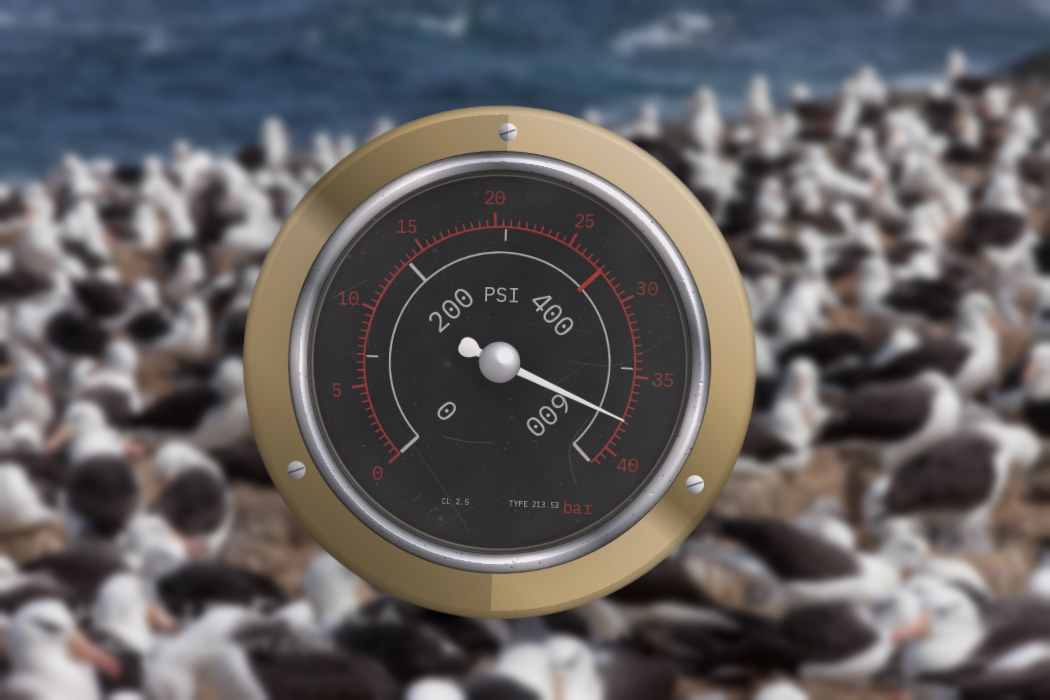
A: 550 psi
